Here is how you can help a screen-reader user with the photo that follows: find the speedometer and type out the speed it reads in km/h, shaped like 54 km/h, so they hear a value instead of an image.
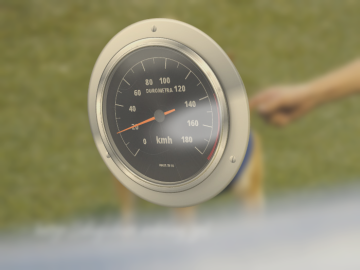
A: 20 km/h
